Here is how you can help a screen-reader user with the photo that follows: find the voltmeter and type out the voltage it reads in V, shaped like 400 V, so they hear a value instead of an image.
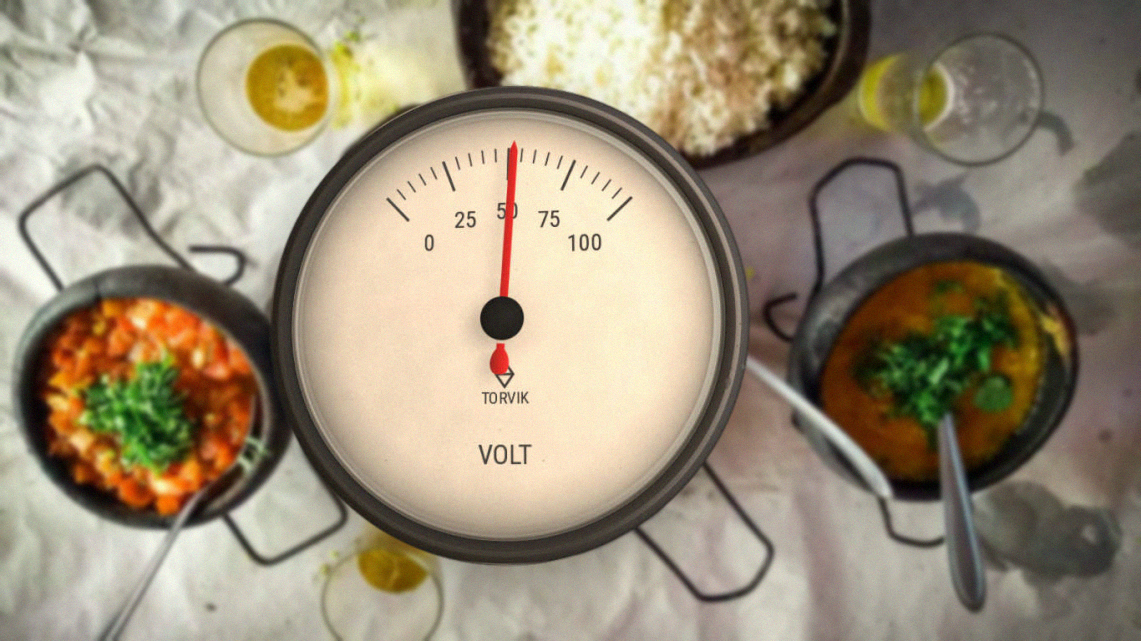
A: 52.5 V
